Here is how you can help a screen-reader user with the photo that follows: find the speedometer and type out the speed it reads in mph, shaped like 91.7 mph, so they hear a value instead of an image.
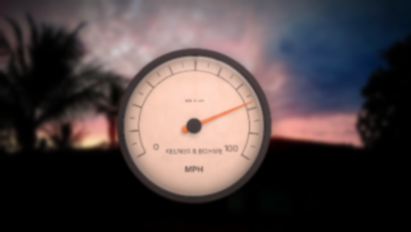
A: 77.5 mph
